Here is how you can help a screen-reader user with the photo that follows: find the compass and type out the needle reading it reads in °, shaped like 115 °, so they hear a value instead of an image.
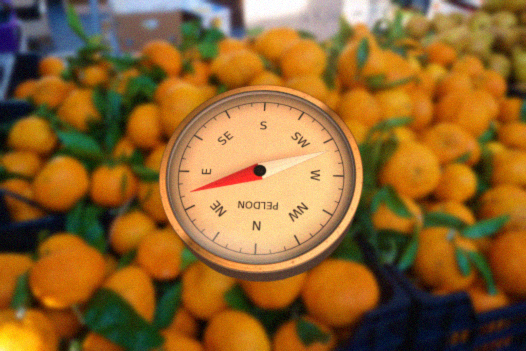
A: 70 °
